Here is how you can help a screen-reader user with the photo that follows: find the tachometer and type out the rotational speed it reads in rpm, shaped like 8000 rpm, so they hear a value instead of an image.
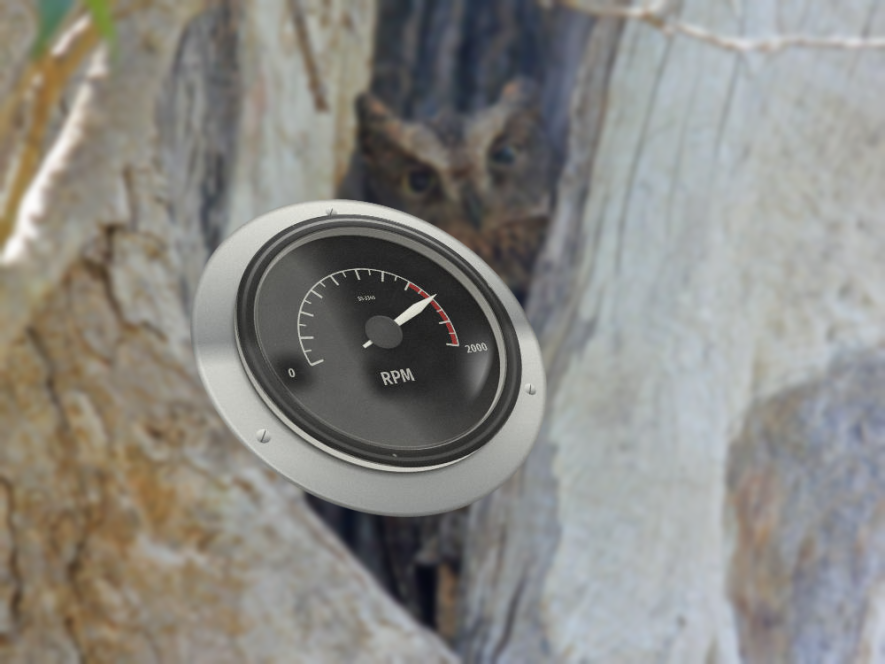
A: 1600 rpm
